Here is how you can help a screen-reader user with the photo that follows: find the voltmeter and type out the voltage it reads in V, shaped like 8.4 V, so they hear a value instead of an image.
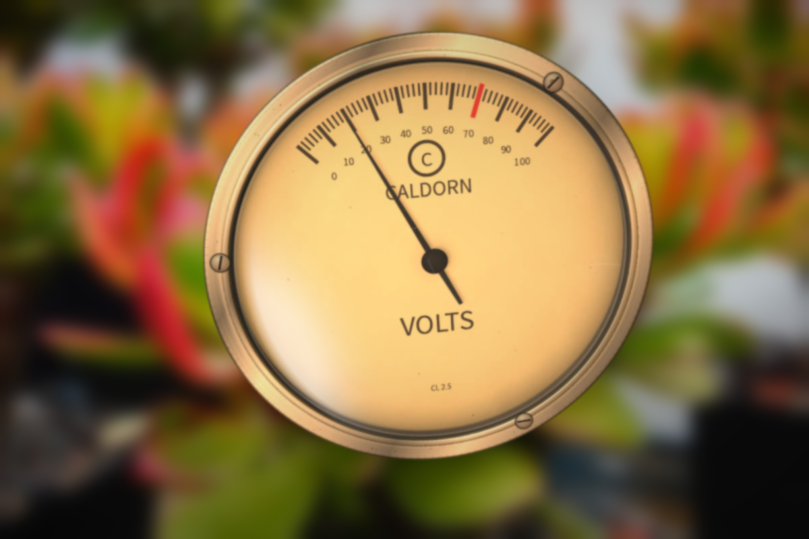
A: 20 V
